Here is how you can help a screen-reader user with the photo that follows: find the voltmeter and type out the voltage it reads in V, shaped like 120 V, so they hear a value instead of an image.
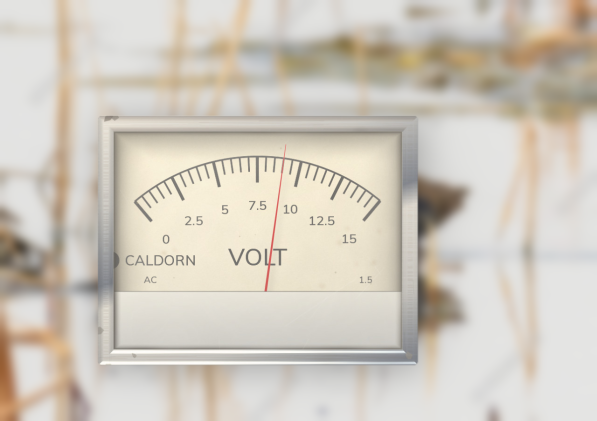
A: 9 V
